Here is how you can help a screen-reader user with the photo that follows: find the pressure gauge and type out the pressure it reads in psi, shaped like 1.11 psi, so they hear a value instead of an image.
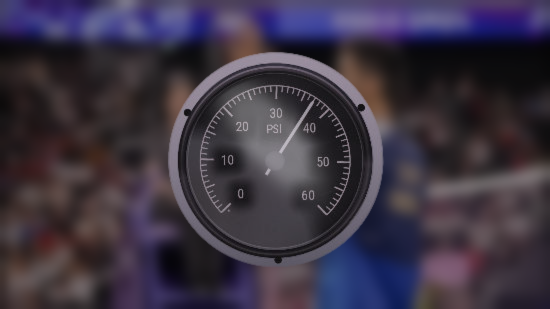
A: 37 psi
